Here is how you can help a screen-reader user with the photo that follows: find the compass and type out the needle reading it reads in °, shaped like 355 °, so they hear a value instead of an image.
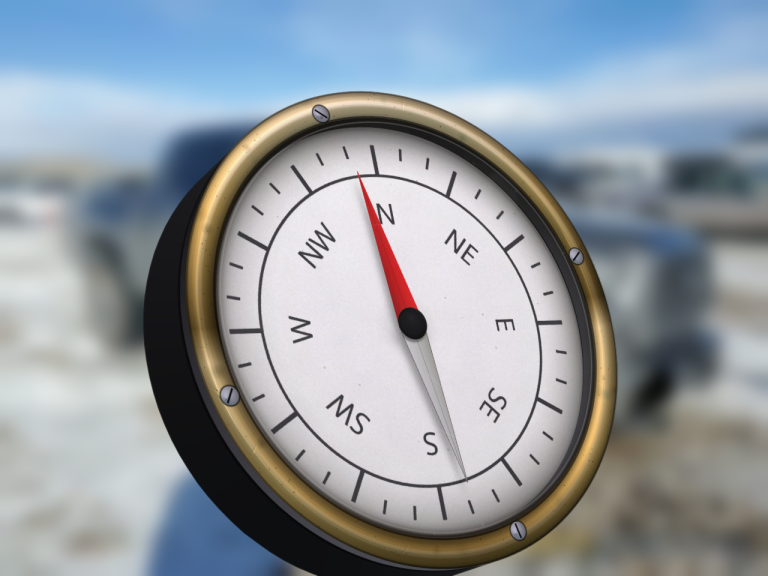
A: 350 °
